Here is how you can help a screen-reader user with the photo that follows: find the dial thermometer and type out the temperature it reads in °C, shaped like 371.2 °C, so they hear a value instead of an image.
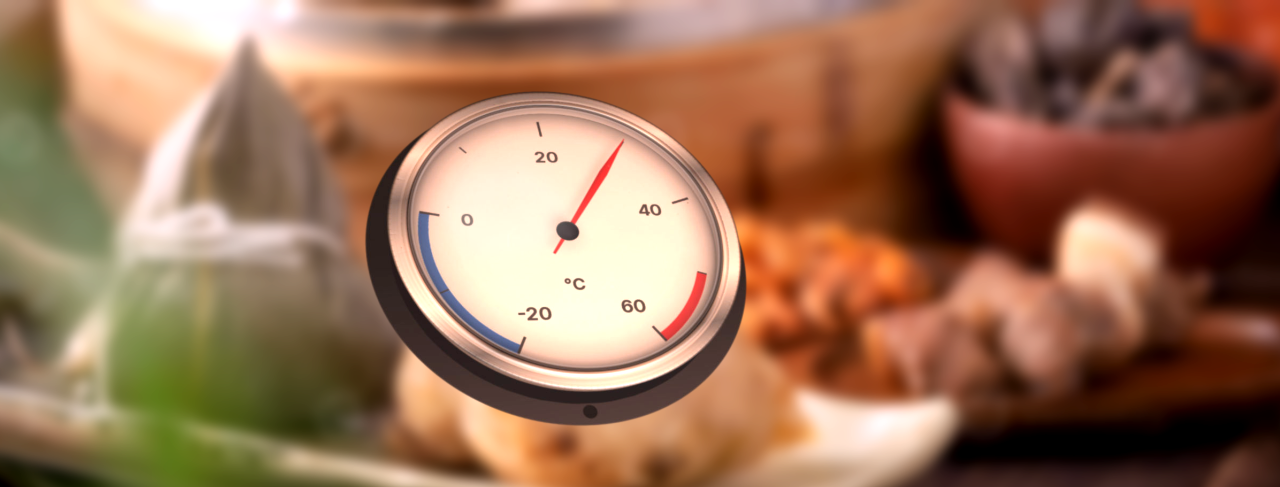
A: 30 °C
